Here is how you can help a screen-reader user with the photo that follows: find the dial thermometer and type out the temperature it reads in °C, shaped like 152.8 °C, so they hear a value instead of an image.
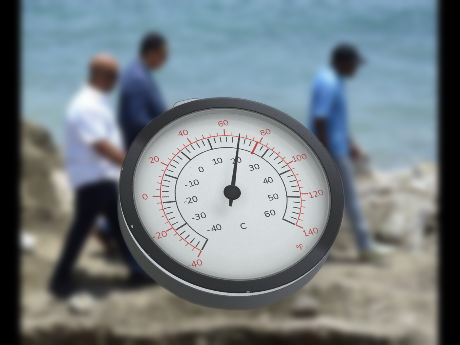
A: 20 °C
